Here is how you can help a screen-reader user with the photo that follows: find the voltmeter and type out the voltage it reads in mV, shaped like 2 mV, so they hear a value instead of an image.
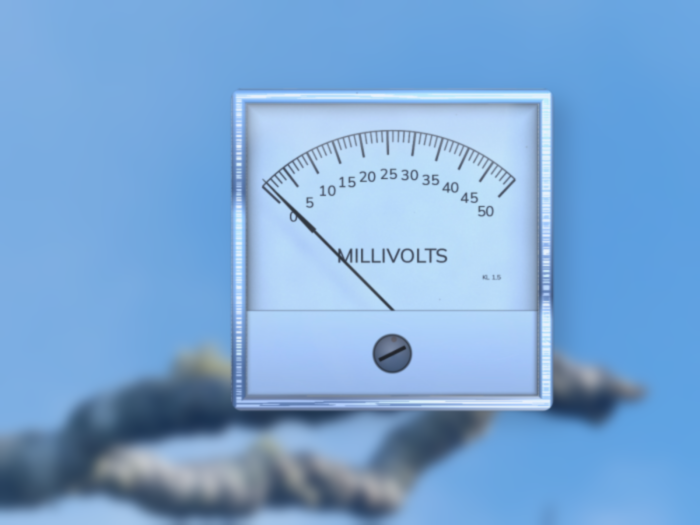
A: 1 mV
